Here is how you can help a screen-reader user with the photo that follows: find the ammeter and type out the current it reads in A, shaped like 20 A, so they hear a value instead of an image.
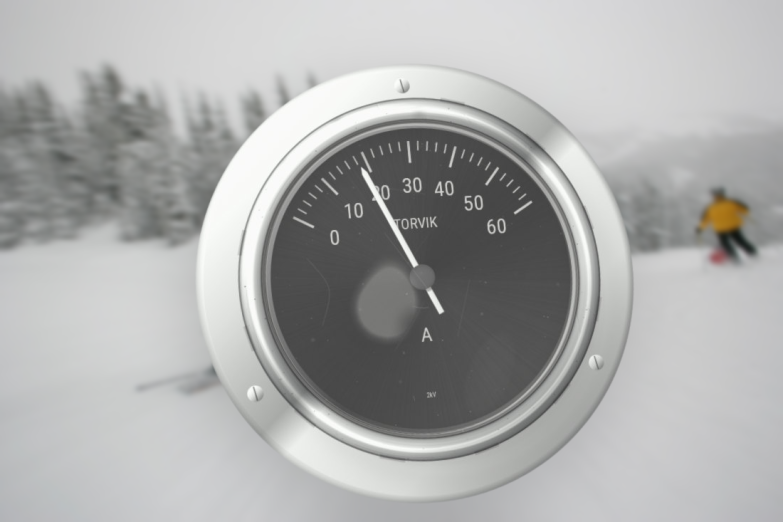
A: 18 A
